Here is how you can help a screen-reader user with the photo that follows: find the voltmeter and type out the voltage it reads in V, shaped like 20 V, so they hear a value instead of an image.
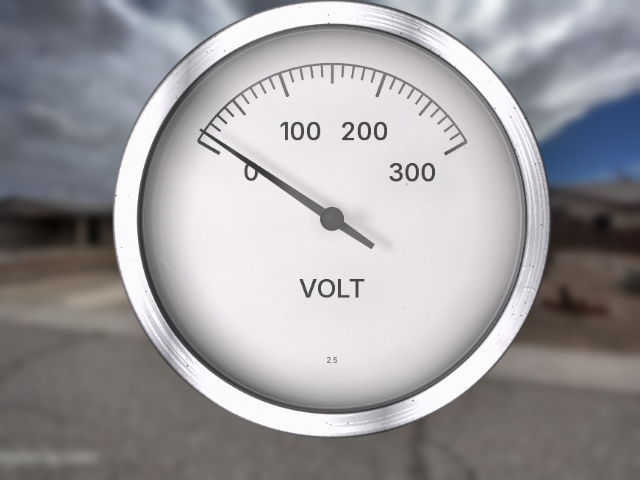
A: 10 V
